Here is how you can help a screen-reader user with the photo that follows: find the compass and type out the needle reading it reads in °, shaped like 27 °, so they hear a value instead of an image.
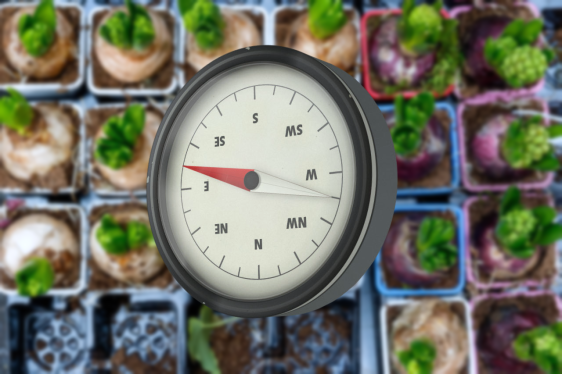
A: 105 °
